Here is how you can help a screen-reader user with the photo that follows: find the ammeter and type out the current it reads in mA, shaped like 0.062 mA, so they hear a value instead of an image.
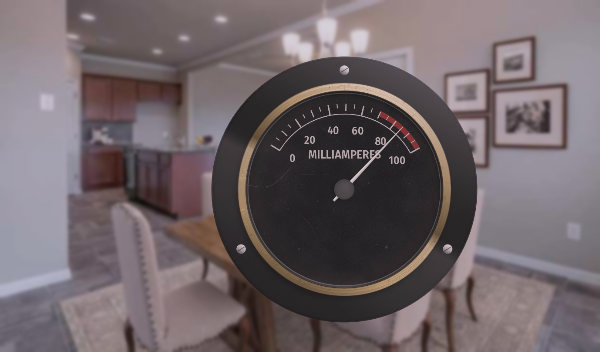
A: 85 mA
